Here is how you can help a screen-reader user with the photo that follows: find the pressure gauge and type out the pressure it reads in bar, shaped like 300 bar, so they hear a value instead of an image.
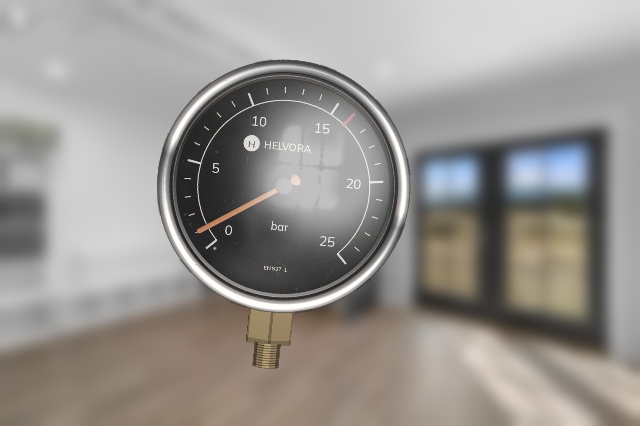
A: 1 bar
